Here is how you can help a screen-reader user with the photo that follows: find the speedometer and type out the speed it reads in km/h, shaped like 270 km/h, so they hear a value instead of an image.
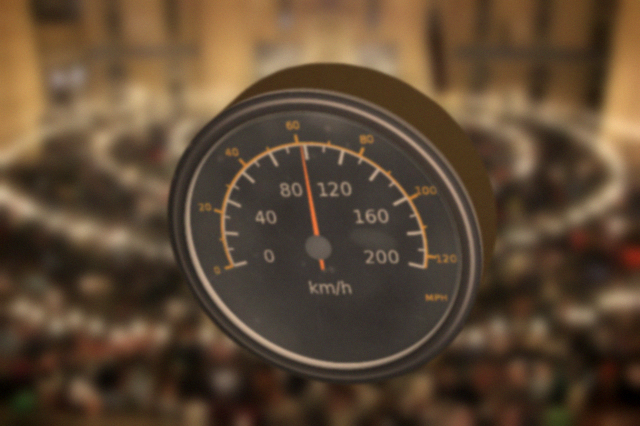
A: 100 km/h
